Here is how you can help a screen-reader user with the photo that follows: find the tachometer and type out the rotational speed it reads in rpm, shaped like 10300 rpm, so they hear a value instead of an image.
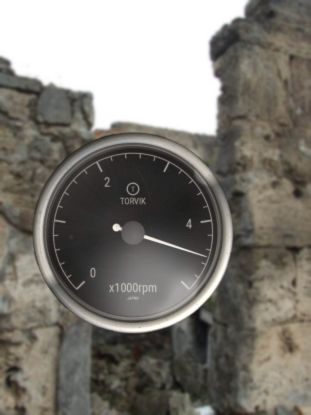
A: 4500 rpm
